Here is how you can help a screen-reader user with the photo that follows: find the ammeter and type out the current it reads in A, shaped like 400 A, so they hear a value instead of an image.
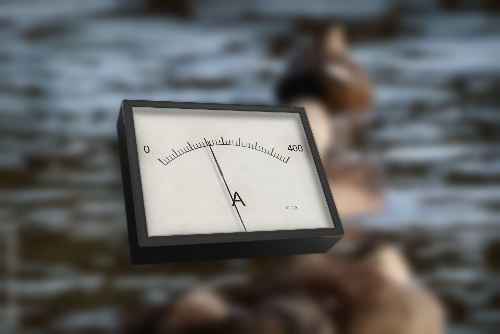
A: 150 A
